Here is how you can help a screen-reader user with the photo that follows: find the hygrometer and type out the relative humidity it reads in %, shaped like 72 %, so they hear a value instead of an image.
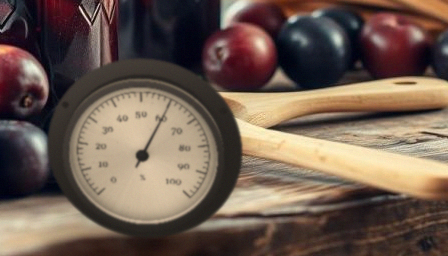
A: 60 %
